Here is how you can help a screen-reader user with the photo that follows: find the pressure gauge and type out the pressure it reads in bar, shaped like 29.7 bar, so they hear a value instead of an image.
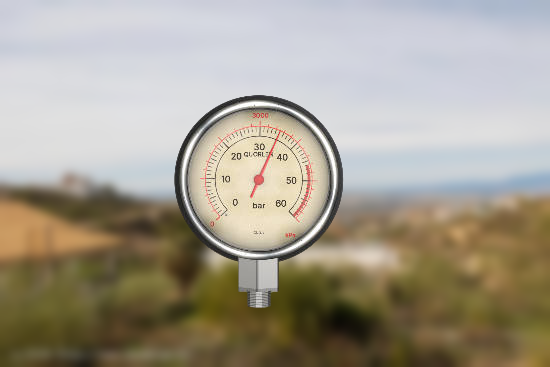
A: 35 bar
